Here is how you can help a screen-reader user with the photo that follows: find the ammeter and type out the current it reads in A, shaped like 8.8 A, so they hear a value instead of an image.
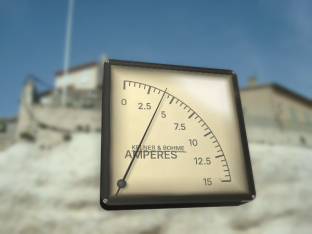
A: 4 A
